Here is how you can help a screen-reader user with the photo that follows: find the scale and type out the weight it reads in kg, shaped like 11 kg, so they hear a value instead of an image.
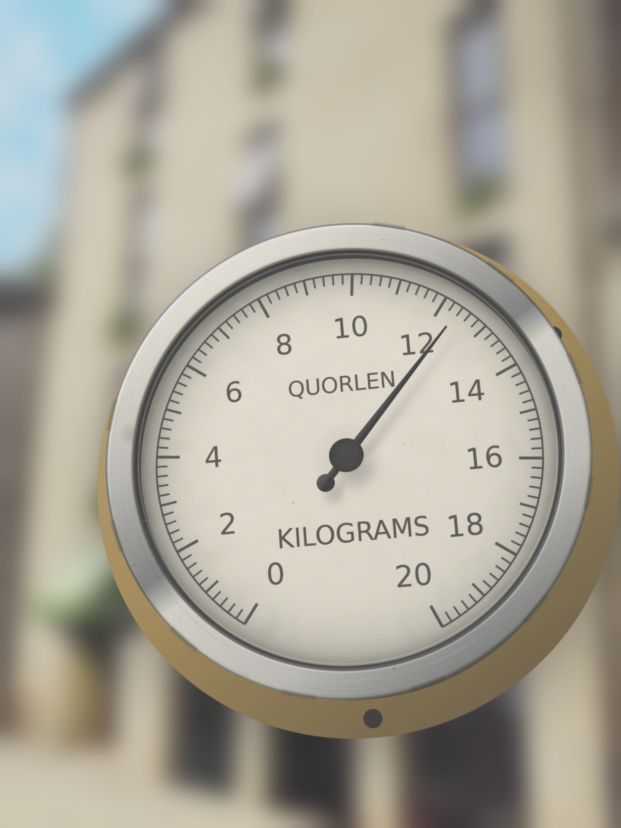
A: 12.4 kg
